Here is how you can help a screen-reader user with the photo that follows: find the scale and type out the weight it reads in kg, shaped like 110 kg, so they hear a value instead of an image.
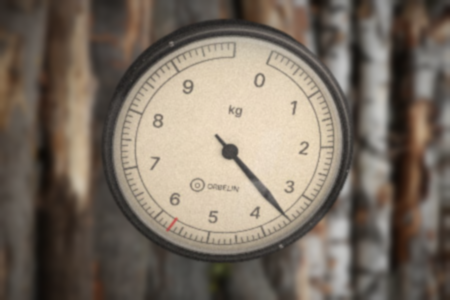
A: 3.5 kg
